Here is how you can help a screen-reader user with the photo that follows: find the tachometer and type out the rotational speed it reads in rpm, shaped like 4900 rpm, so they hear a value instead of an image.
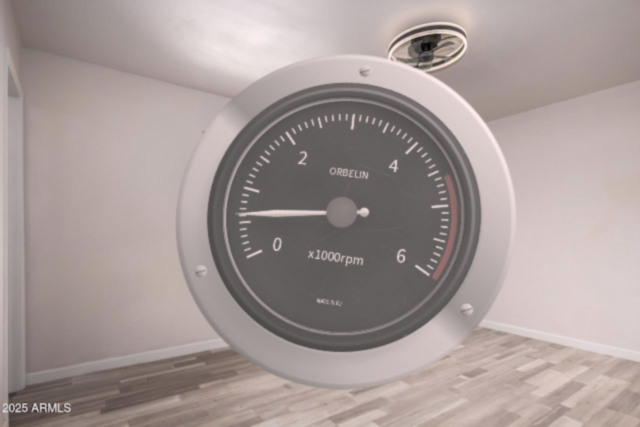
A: 600 rpm
